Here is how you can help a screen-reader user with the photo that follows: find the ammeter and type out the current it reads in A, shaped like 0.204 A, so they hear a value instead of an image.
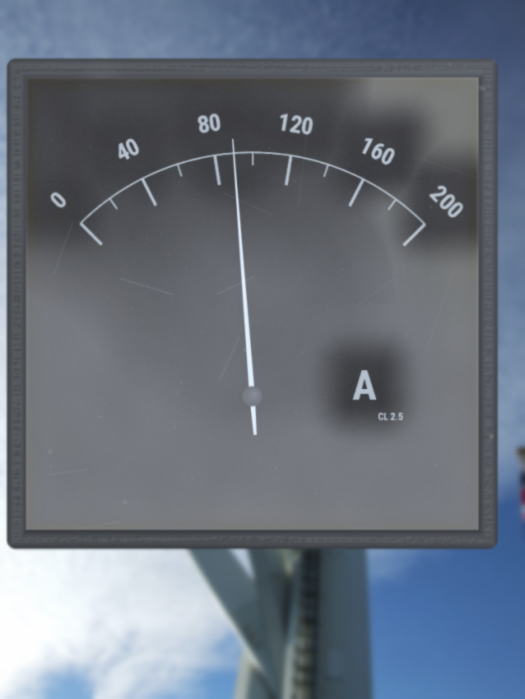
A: 90 A
